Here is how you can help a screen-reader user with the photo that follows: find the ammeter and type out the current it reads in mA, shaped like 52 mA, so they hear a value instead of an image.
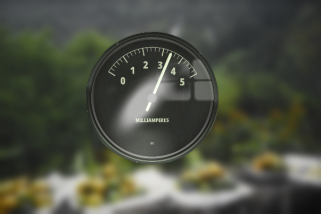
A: 3.4 mA
